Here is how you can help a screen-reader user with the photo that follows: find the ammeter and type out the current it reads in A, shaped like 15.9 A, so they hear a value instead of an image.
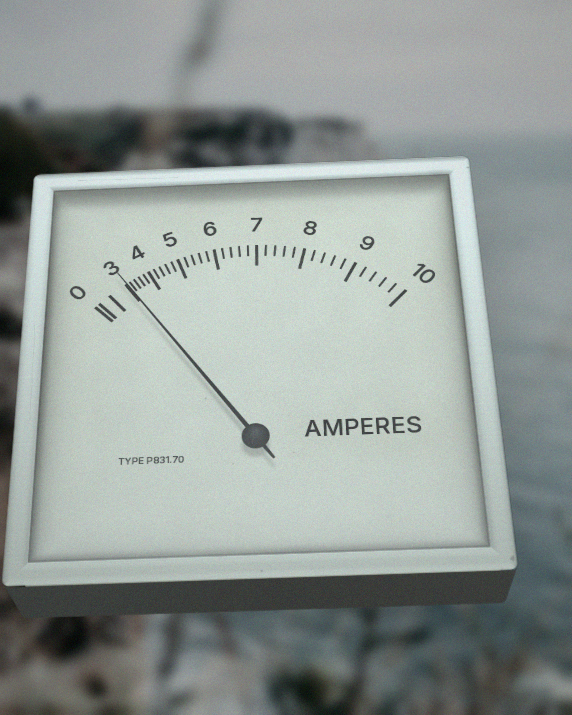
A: 3 A
